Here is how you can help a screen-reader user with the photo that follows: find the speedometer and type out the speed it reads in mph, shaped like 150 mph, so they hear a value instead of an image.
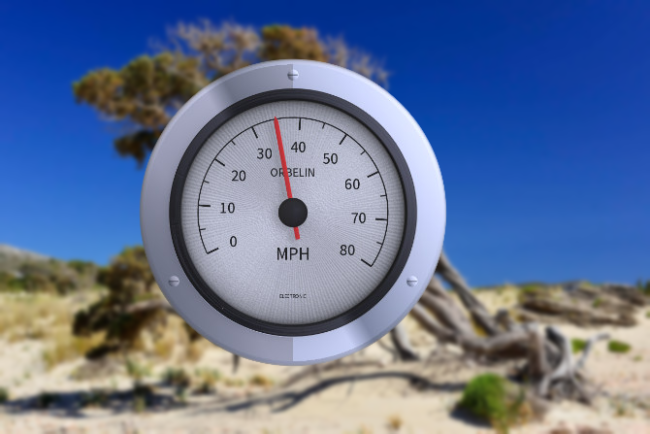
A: 35 mph
